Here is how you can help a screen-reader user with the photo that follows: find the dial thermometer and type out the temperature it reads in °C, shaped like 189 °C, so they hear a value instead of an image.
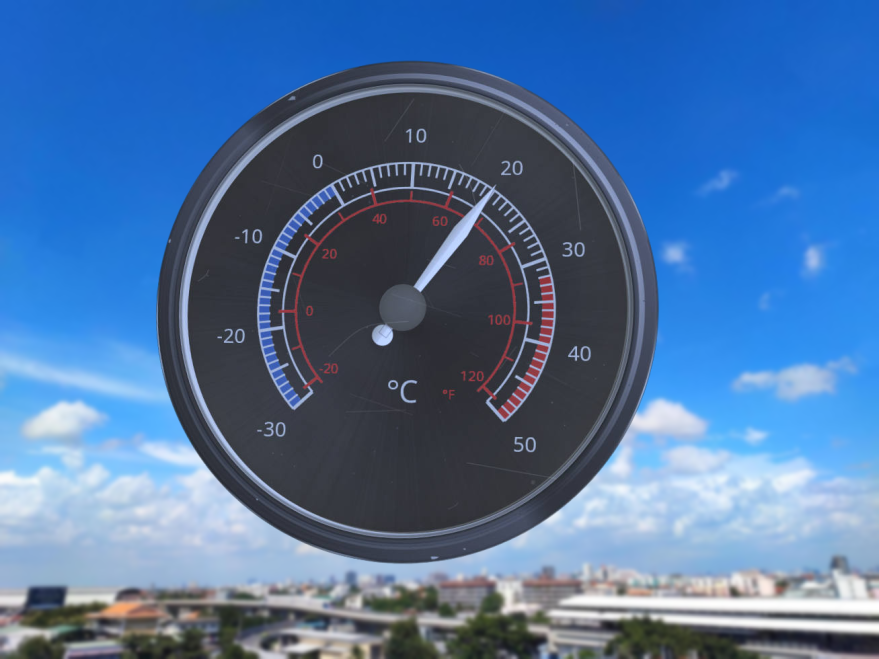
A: 20 °C
